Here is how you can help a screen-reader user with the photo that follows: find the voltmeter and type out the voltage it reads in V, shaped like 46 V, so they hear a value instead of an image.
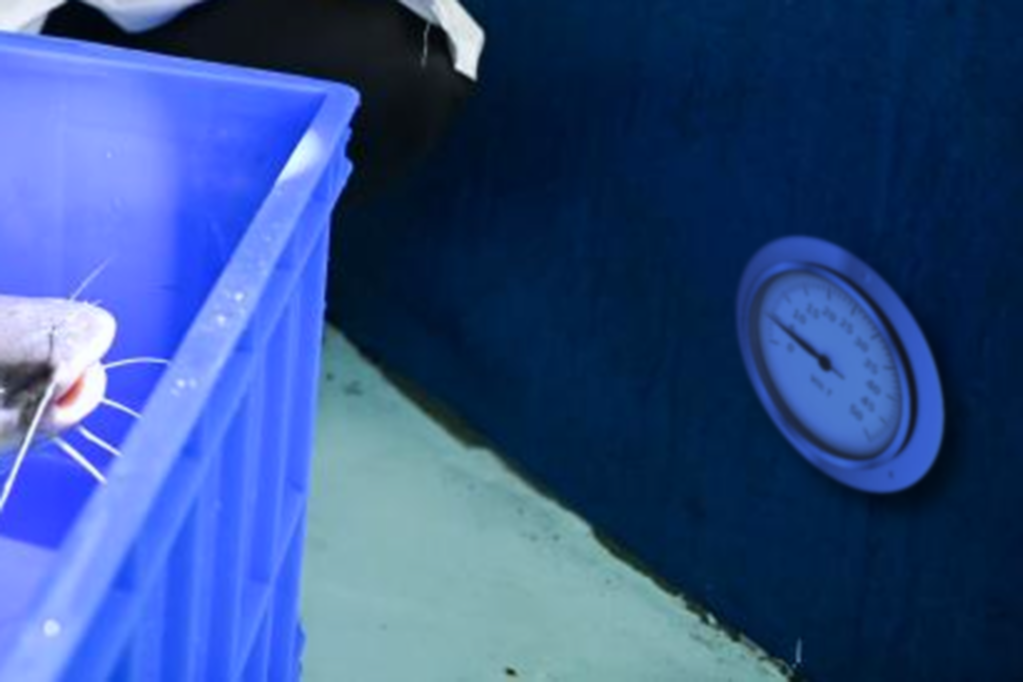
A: 5 V
